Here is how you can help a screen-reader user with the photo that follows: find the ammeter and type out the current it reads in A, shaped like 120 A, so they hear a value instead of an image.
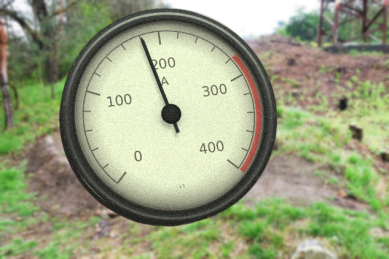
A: 180 A
